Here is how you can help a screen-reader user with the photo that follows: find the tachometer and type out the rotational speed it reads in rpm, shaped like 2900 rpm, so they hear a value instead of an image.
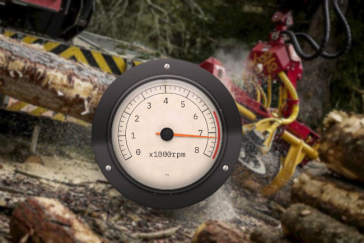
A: 7200 rpm
